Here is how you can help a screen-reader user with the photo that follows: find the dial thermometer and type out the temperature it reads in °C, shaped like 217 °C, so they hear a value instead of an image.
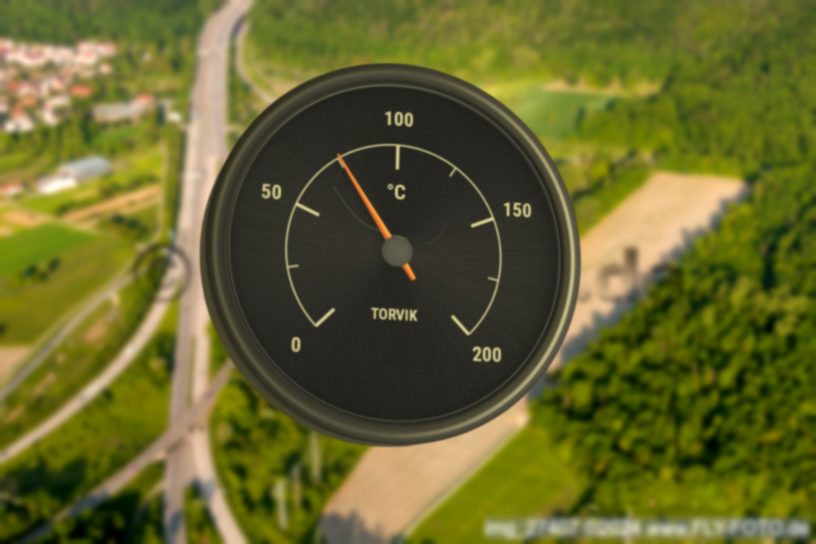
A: 75 °C
